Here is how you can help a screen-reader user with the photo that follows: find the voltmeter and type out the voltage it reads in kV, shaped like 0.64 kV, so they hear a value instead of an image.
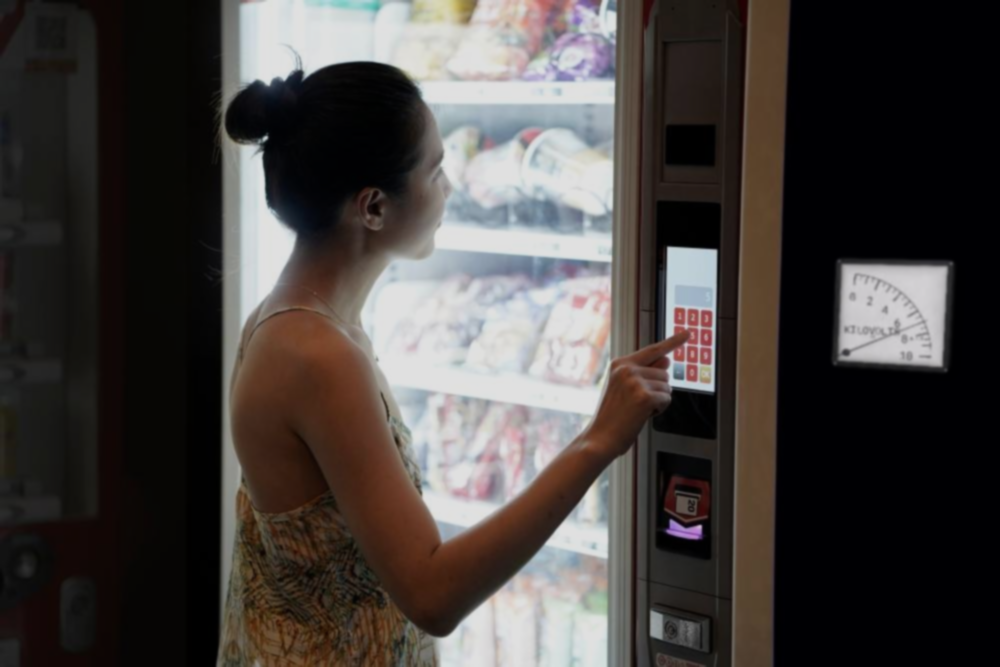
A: 7 kV
